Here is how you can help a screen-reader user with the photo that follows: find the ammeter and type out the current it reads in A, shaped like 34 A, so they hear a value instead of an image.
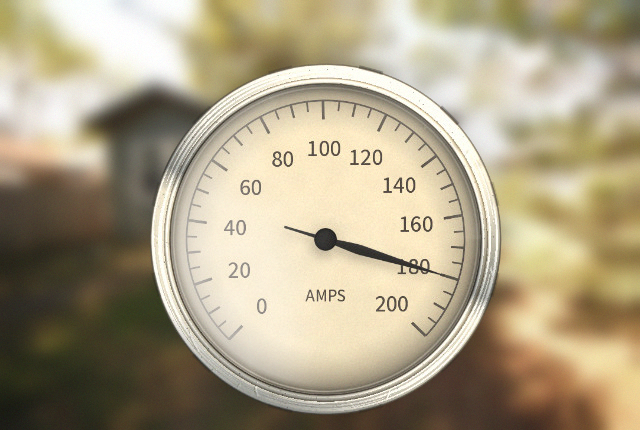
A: 180 A
